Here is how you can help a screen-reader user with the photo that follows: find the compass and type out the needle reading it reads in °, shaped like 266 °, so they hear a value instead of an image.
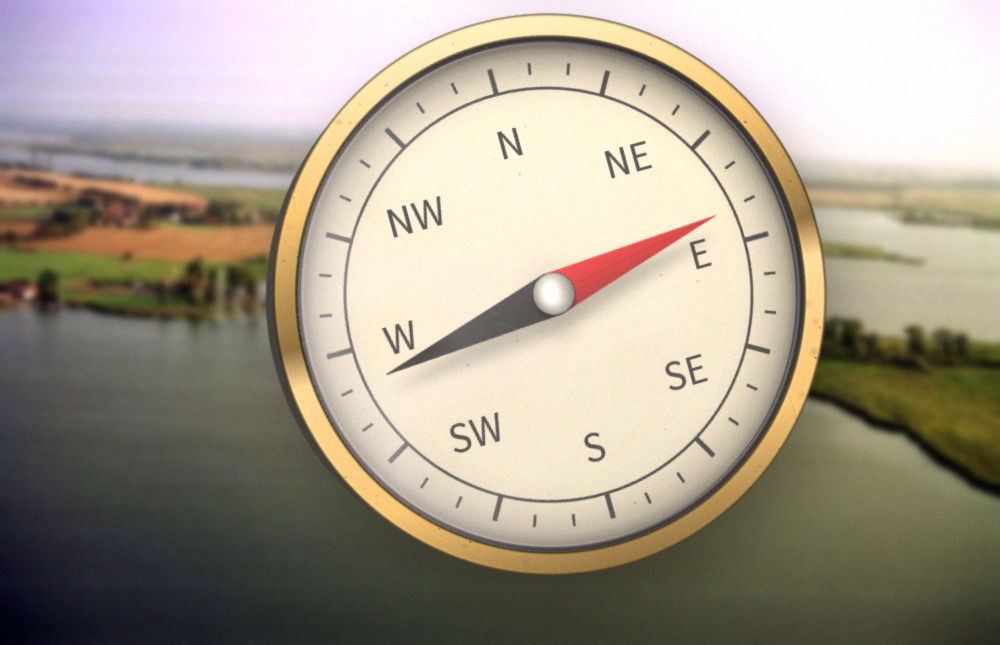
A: 80 °
